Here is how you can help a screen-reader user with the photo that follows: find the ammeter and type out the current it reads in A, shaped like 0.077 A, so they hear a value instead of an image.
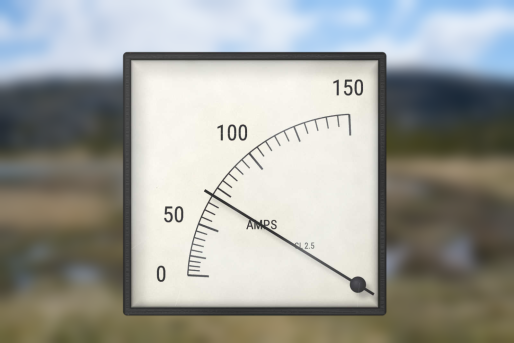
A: 70 A
